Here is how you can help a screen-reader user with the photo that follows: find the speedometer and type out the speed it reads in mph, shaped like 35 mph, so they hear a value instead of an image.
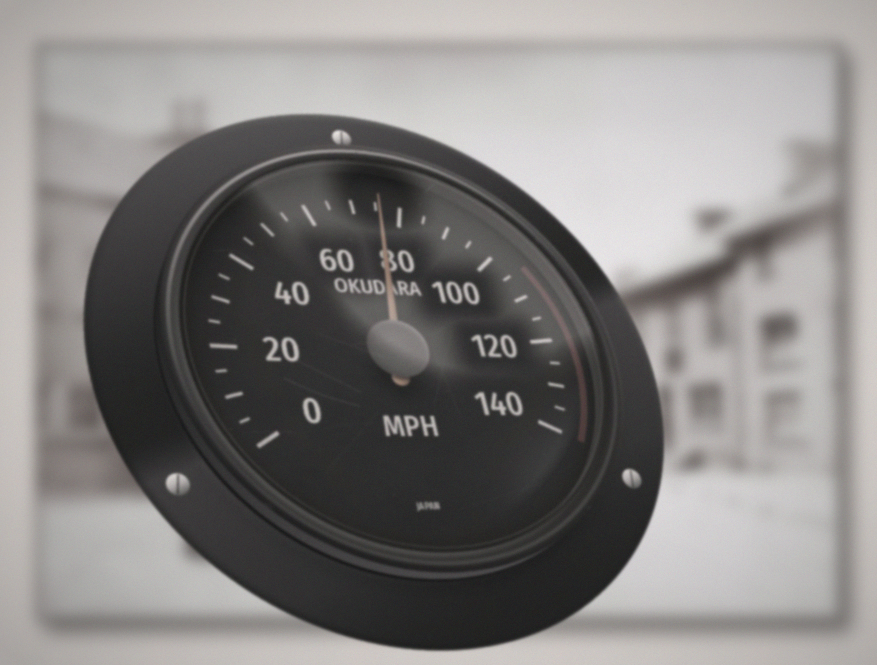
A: 75 mph
